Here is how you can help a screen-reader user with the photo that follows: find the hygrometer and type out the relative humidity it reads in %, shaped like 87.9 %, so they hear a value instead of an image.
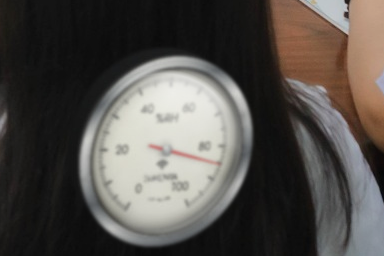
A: 85 %
